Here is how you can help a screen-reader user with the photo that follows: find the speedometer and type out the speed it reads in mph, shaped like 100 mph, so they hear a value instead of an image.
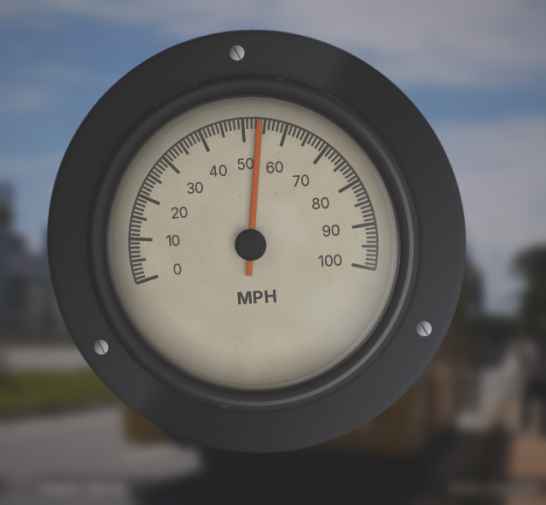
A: 54 mph
